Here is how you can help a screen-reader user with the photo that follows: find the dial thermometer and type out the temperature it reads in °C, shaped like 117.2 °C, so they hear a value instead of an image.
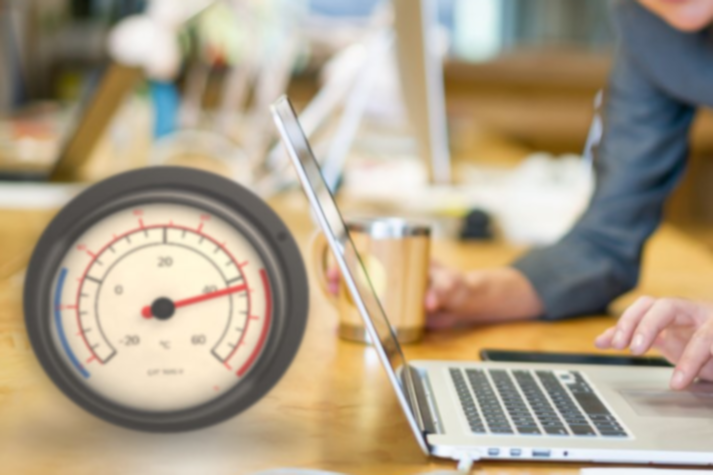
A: 42 °C
